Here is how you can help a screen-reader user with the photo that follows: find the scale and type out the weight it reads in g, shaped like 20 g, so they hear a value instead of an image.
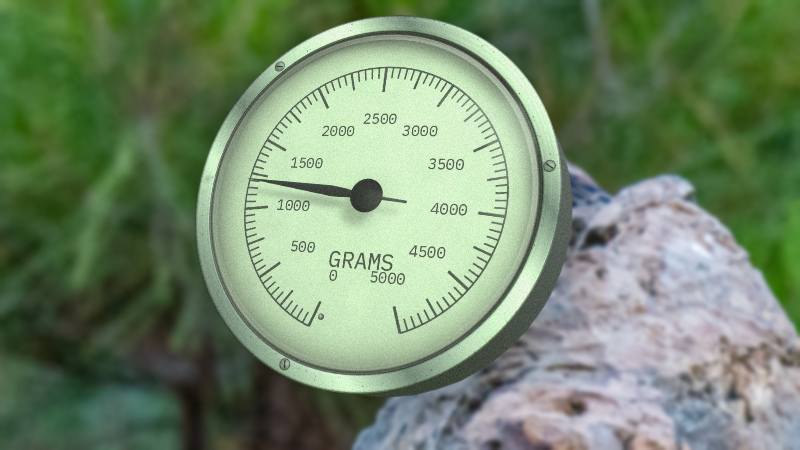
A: 1200 g
